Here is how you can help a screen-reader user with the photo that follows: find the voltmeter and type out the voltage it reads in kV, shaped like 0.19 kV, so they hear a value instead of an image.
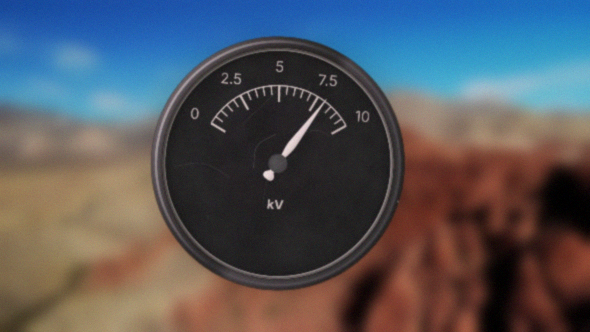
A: 8 kV
